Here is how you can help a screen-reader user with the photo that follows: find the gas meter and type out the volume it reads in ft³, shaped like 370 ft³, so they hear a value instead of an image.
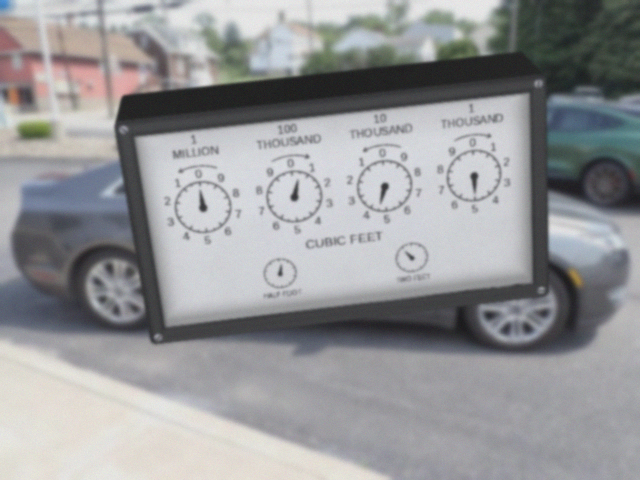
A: 4500 ft³
